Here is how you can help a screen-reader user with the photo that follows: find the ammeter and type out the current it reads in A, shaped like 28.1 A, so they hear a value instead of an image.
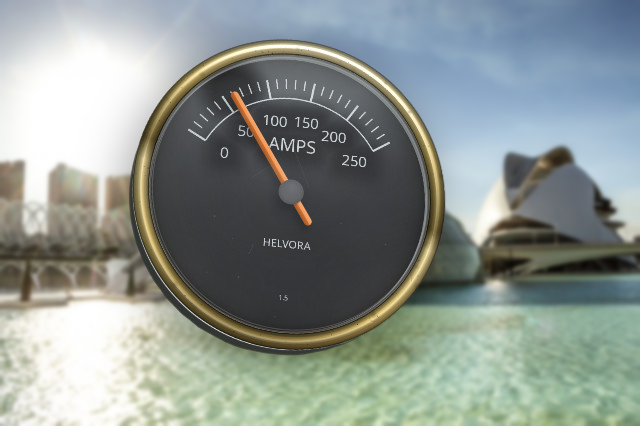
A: 60 A
